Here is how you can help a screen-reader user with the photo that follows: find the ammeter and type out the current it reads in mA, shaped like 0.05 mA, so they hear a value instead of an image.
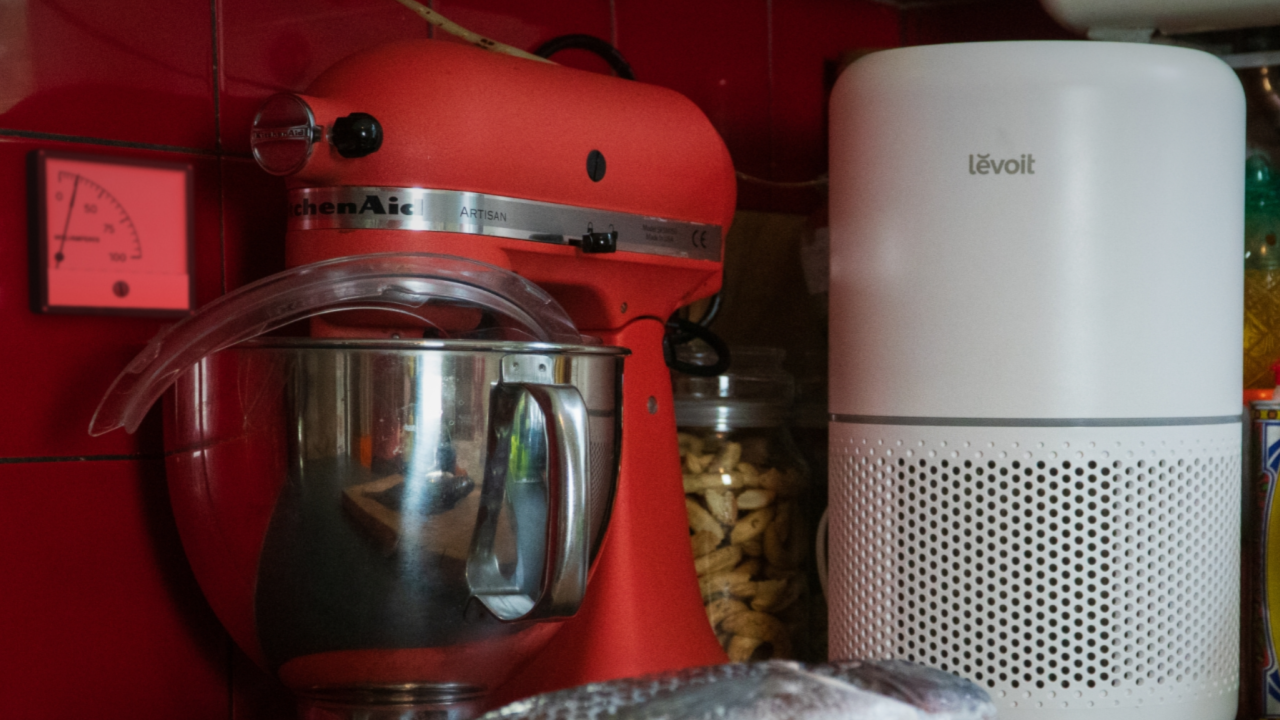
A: 25 mA
